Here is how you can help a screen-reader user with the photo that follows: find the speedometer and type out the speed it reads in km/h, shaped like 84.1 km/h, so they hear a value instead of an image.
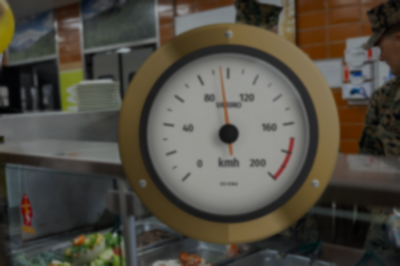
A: 95 km/h
